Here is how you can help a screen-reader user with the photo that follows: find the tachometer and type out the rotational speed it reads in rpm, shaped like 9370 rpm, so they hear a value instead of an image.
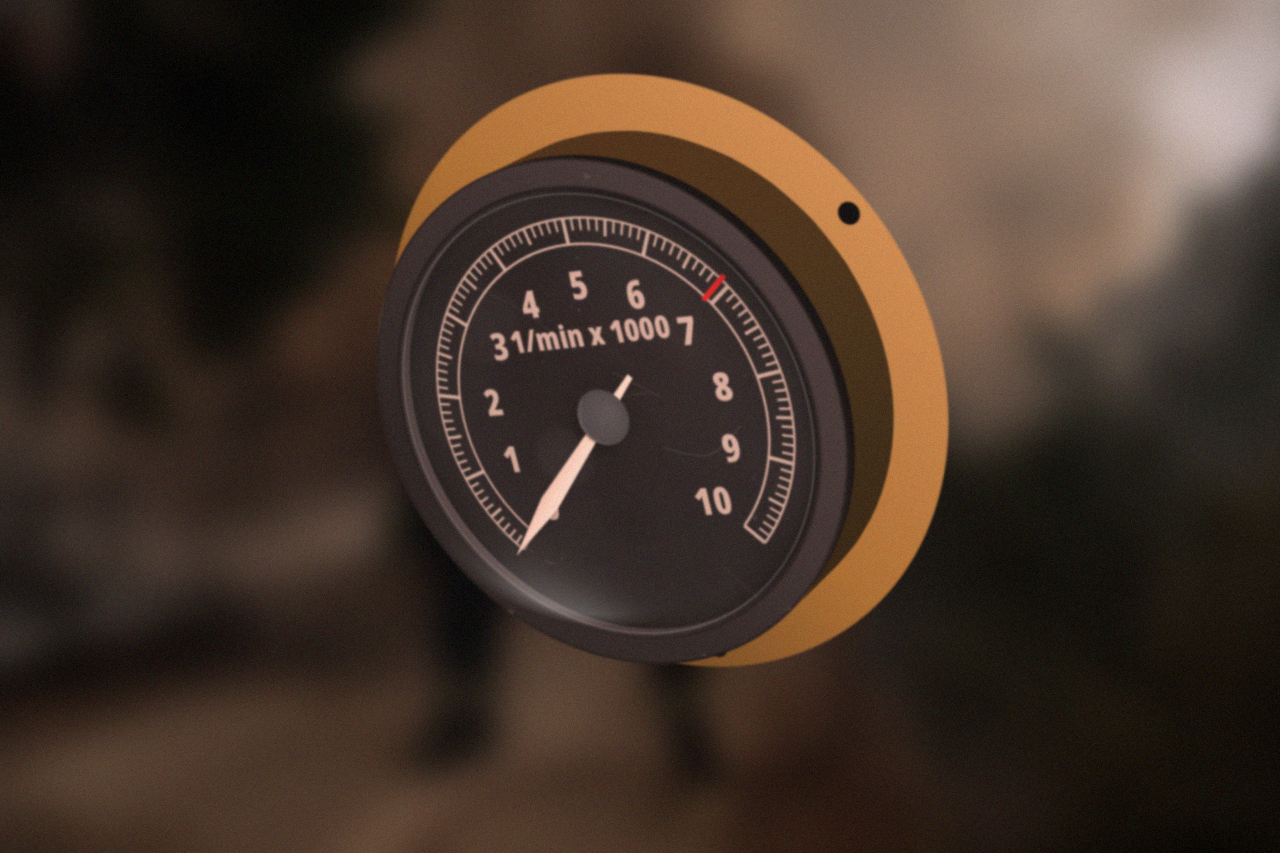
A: 0 rpm
